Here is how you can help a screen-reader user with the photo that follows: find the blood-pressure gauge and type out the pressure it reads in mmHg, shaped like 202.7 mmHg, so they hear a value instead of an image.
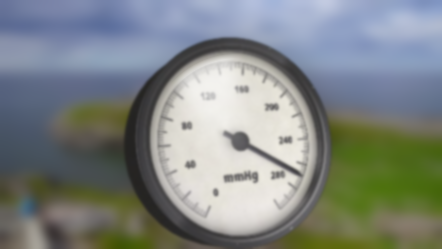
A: 270 mmHg
